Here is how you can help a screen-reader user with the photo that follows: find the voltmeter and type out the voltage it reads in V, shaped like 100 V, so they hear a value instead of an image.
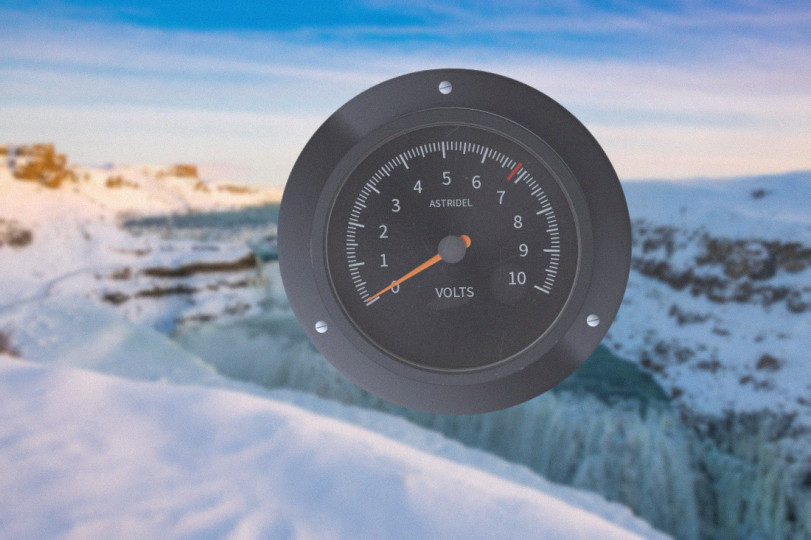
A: 0.1 V
